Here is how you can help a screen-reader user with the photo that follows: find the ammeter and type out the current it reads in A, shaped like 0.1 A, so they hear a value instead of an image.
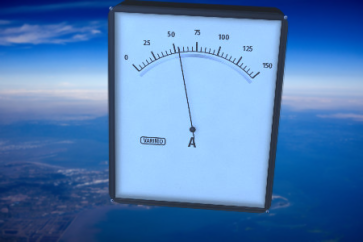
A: 55 A
